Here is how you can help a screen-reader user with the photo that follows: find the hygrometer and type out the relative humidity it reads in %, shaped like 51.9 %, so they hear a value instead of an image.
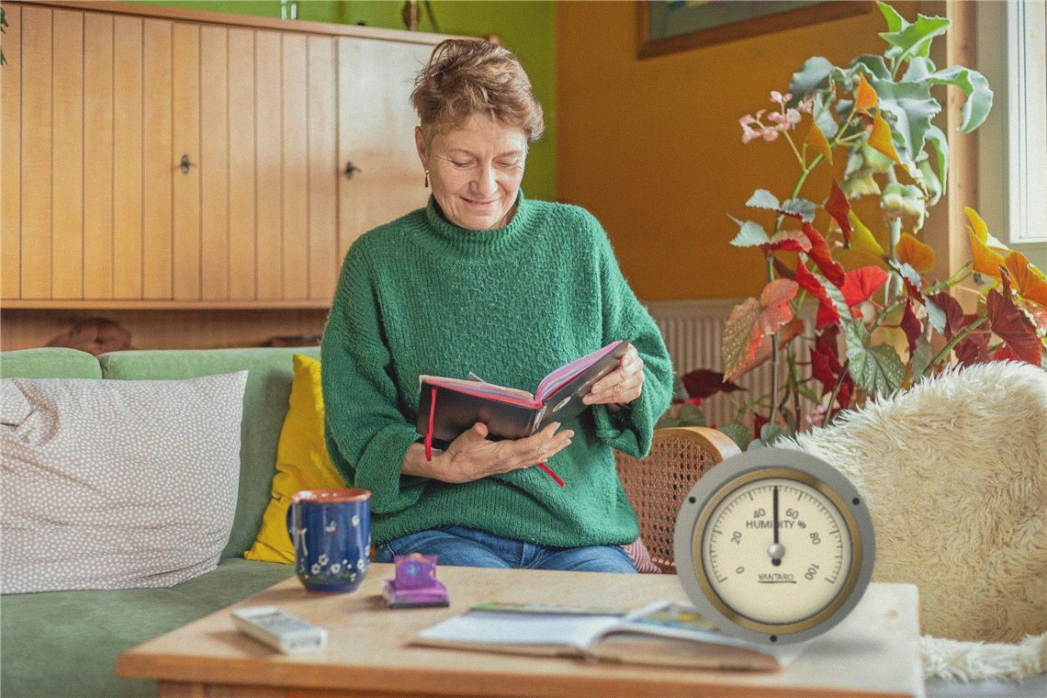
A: 50 %
